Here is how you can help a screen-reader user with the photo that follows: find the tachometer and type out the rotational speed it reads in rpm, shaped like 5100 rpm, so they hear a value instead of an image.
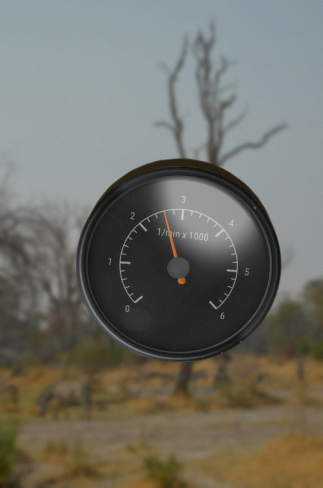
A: 2600 rpm
